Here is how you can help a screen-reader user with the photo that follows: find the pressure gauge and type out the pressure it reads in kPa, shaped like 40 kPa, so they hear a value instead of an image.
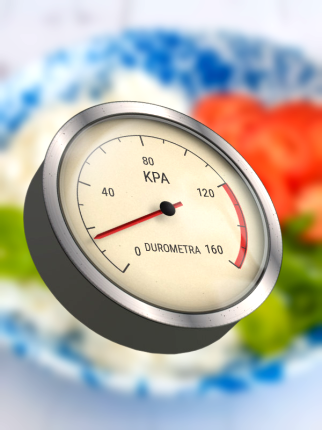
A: 15 kPa
